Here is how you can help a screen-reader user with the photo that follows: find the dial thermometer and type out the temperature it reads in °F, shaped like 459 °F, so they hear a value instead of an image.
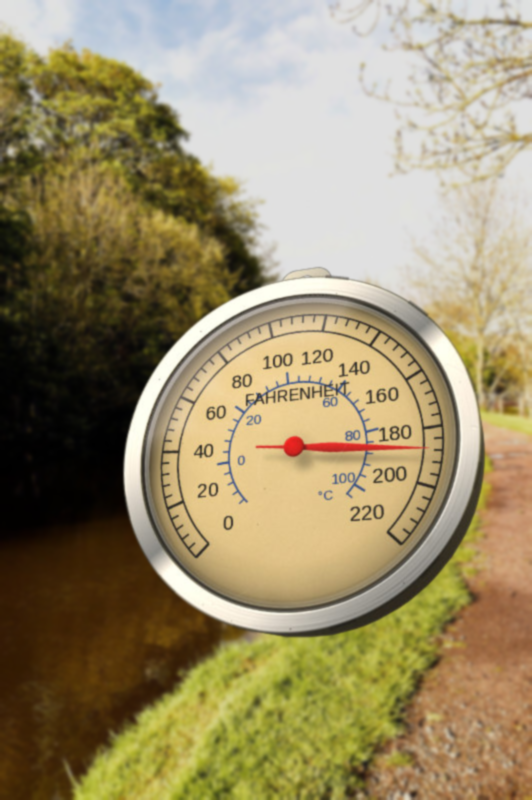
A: 188 °F
